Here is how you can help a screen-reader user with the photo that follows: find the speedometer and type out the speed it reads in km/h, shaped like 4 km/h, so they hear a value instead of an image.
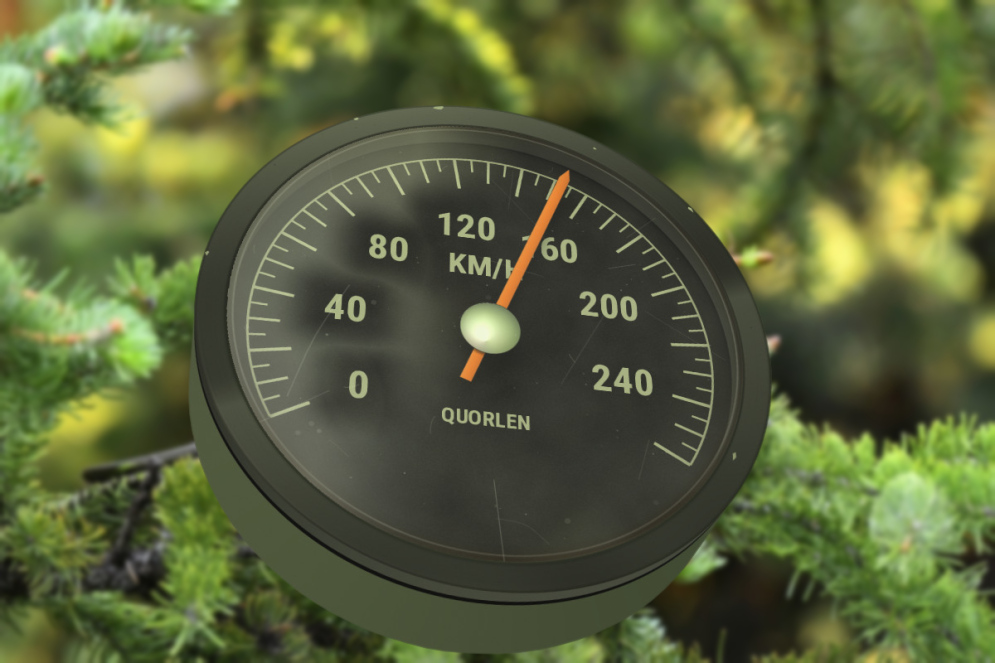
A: 152.5 km/h
